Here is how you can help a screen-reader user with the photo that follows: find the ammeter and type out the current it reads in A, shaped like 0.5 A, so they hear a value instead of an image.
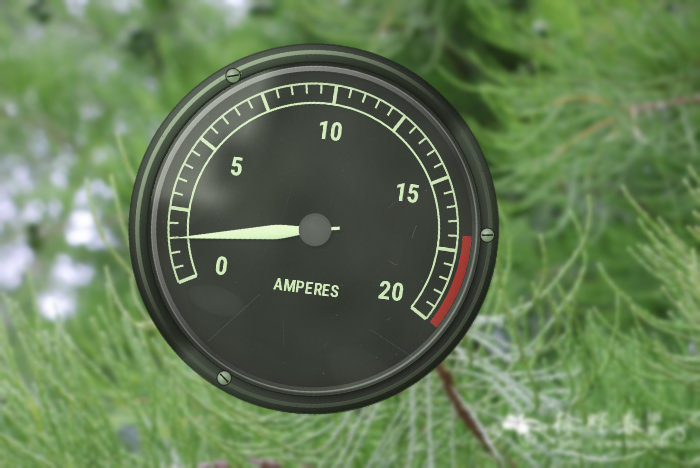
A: 1.5 A
